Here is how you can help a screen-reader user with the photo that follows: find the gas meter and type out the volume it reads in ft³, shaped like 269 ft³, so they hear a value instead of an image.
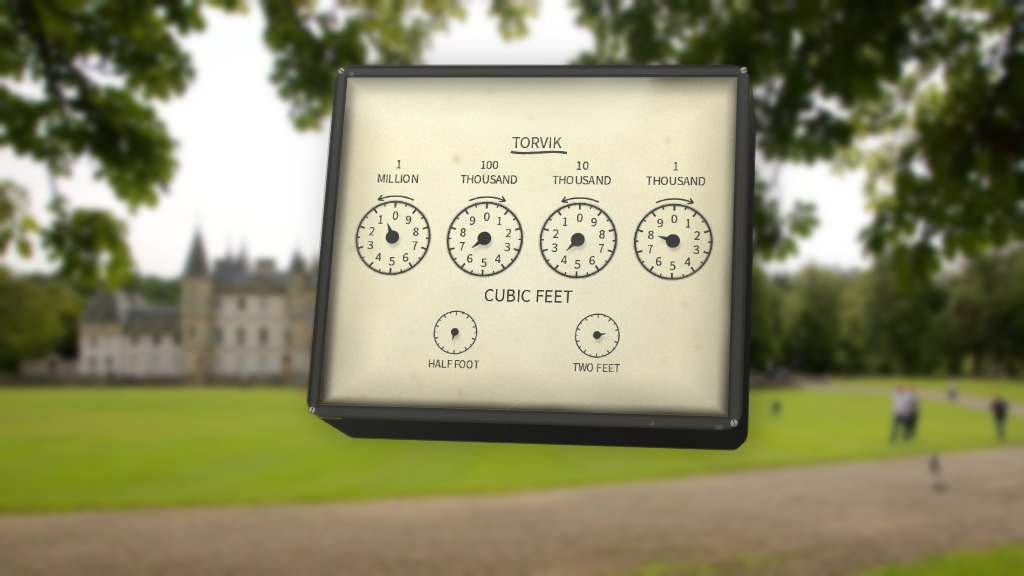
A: 63800 ft³
